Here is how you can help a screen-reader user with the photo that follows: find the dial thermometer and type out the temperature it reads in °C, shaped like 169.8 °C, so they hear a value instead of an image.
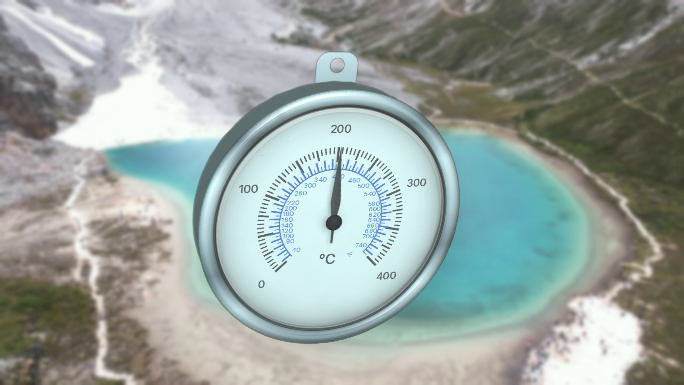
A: 200 °C
